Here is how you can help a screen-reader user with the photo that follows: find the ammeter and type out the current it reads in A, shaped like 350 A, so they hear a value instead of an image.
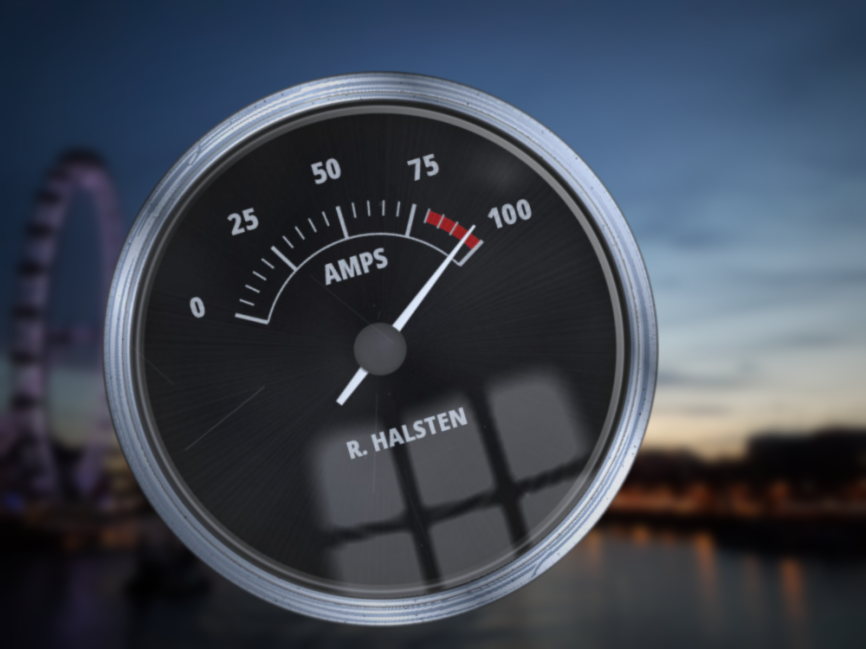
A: 95 A
